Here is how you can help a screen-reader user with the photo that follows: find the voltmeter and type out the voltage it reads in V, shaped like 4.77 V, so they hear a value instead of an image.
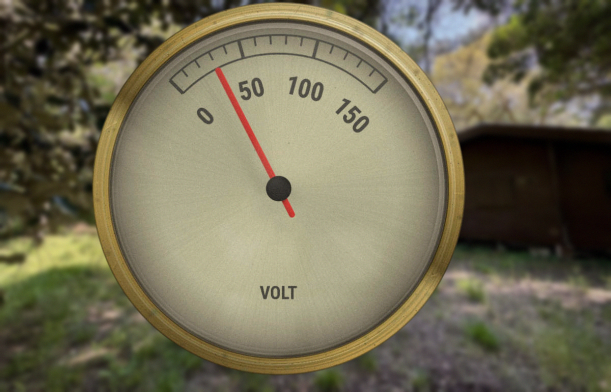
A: 30 V
